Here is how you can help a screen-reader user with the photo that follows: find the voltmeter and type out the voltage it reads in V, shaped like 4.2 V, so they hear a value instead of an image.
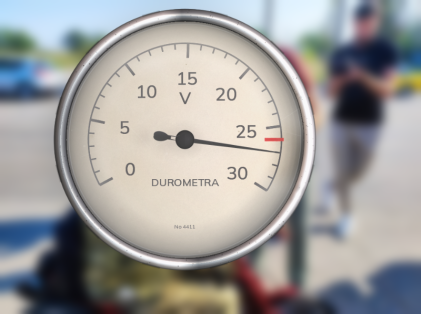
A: 27 V
